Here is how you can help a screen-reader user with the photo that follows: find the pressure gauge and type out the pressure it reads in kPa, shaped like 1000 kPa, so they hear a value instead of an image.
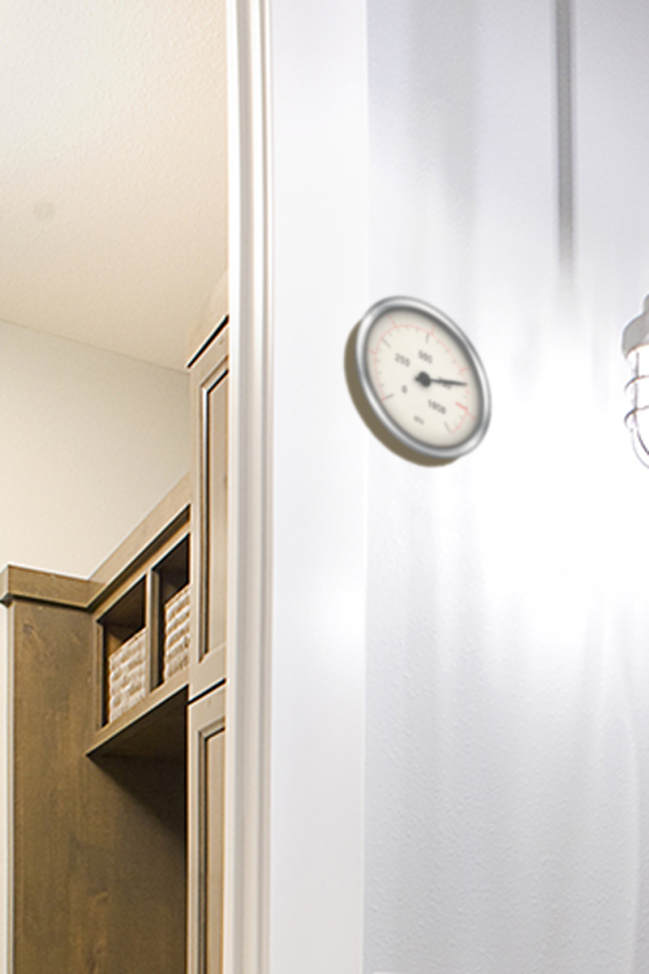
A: 750 kPa
